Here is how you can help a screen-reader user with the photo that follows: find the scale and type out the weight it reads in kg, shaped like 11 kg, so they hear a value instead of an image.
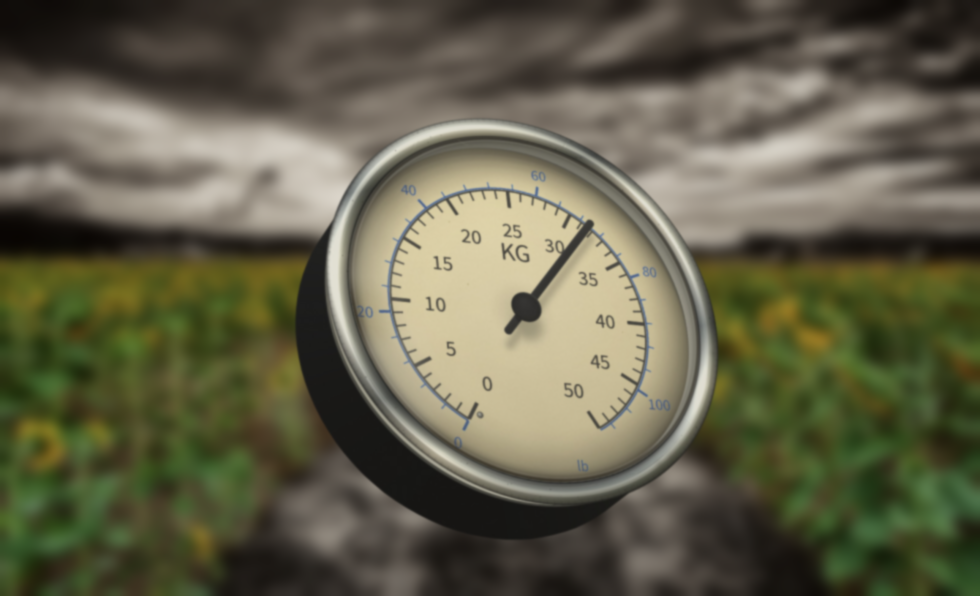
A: 31.5 kg
